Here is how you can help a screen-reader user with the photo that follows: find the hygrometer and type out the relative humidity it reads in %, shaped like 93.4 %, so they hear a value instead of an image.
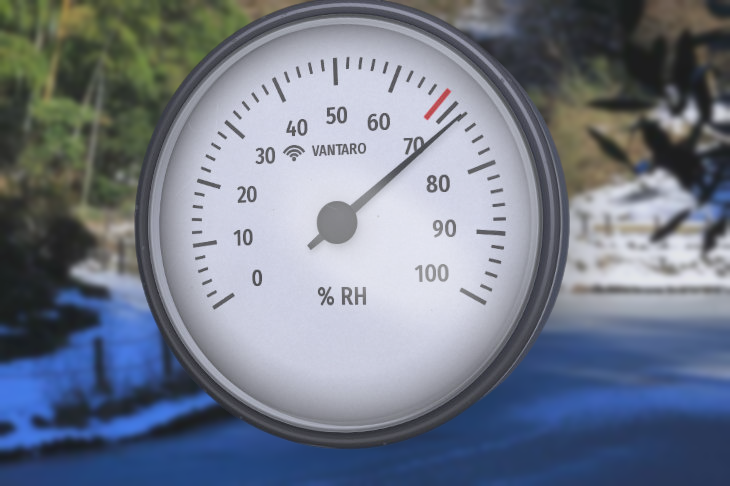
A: 72 %
